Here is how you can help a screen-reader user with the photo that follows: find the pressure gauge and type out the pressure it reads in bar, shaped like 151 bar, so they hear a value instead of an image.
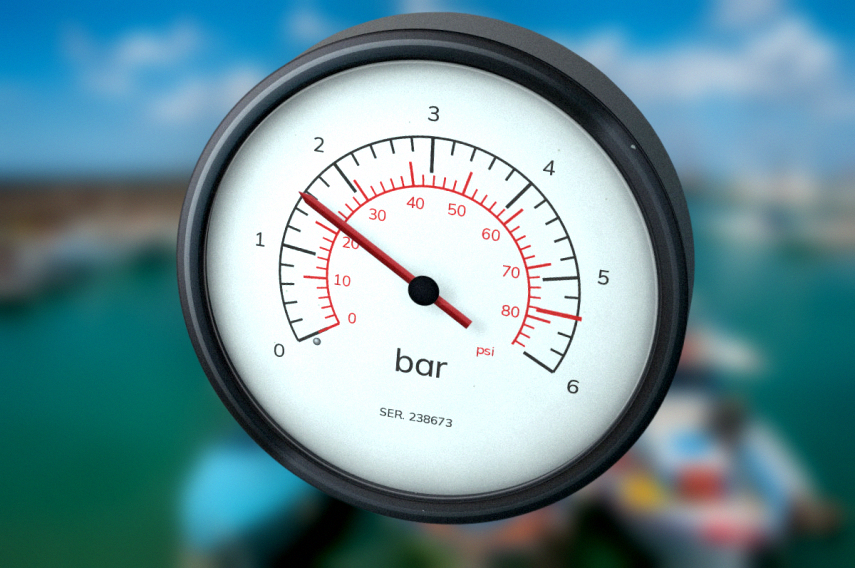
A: 1.6 bar
